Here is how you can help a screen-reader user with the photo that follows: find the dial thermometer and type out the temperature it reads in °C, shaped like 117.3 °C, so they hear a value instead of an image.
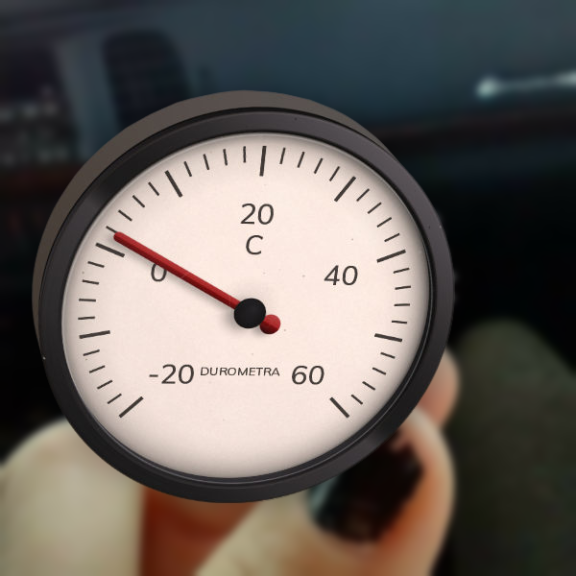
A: 2 °C
